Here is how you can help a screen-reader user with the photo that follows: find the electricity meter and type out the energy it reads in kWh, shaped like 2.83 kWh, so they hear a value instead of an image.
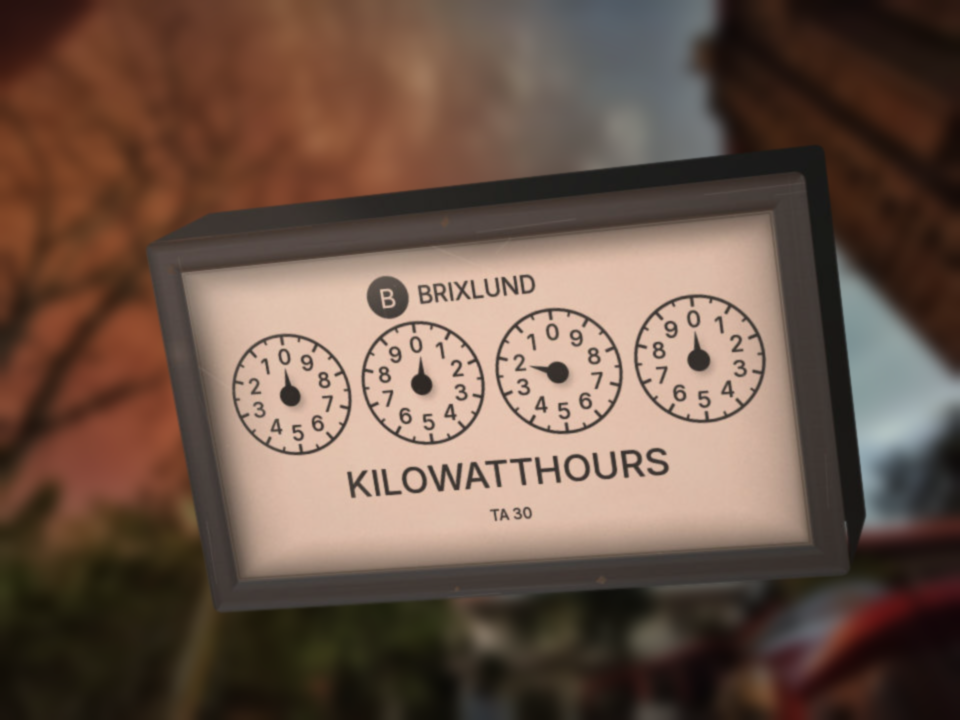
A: 20 kWh
